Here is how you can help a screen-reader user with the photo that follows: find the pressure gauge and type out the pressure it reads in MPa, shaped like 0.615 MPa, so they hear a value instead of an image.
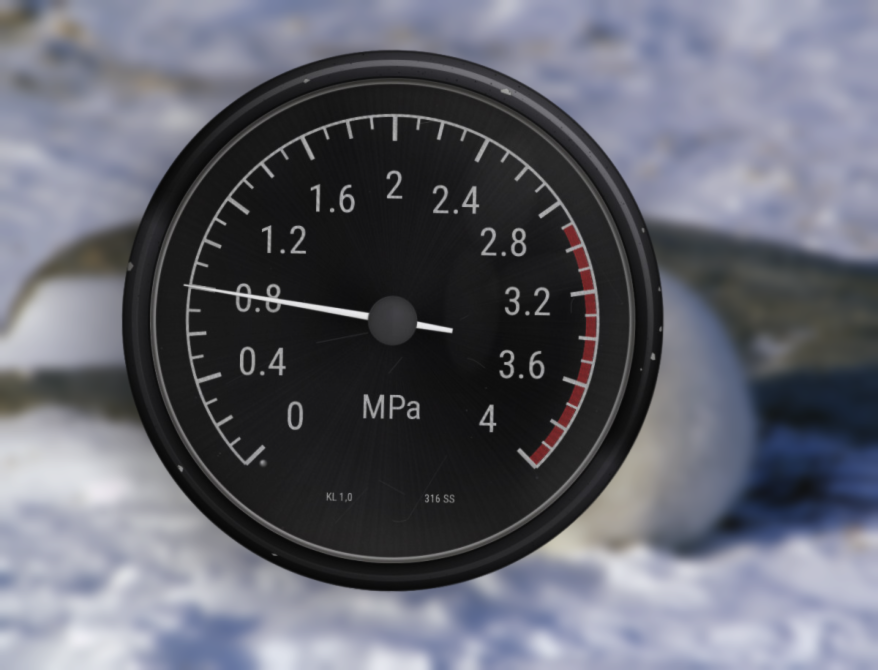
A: 0.8 MPa
